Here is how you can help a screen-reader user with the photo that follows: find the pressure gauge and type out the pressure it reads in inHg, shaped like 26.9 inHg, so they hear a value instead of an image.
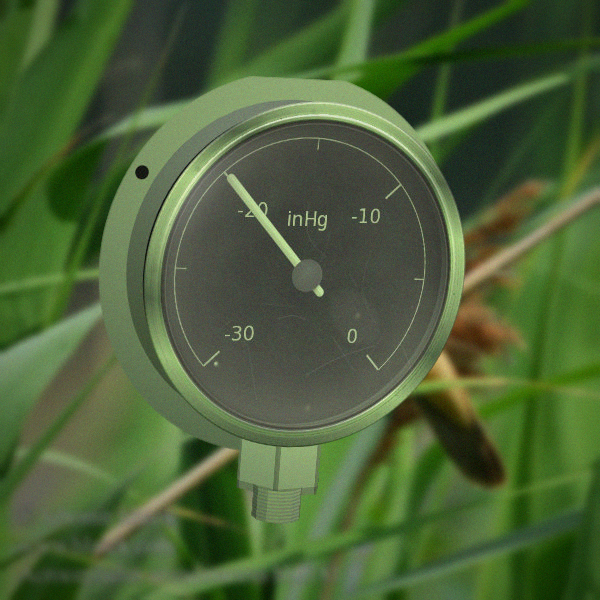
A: -20 inHg
